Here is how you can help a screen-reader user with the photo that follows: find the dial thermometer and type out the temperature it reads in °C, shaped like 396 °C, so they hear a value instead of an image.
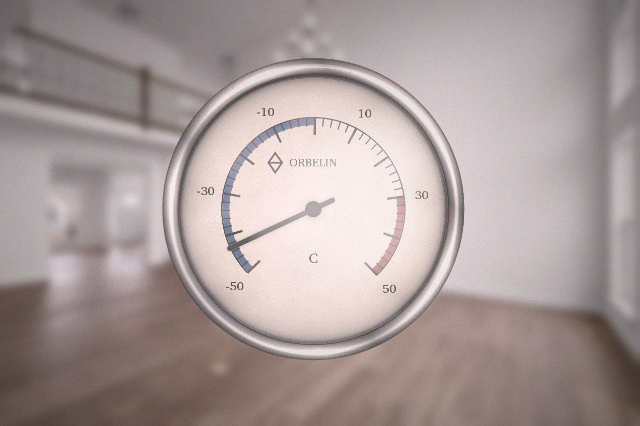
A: -43 °C
